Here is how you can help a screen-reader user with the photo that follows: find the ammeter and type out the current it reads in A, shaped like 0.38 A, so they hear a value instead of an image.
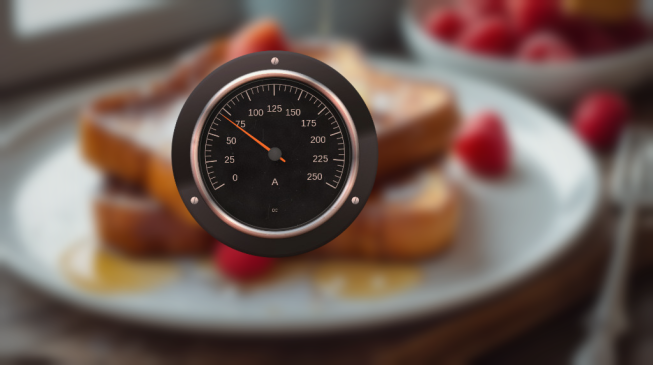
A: 70 A
